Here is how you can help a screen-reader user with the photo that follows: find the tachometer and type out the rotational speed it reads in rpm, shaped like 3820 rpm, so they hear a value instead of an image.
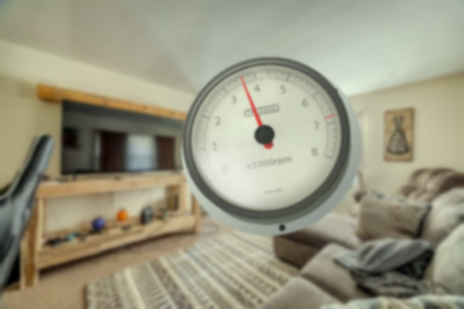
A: 3600 rpm
